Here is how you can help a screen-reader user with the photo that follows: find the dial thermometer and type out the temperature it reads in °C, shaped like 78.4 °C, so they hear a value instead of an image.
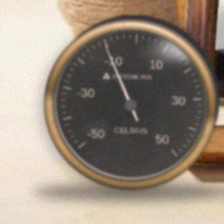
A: -10 °C
